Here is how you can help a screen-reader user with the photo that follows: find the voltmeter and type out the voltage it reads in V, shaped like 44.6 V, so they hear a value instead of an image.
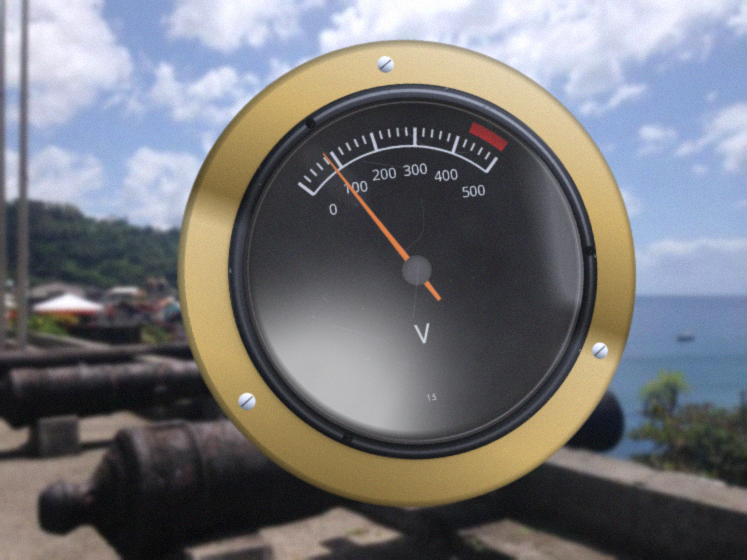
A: 80 V
